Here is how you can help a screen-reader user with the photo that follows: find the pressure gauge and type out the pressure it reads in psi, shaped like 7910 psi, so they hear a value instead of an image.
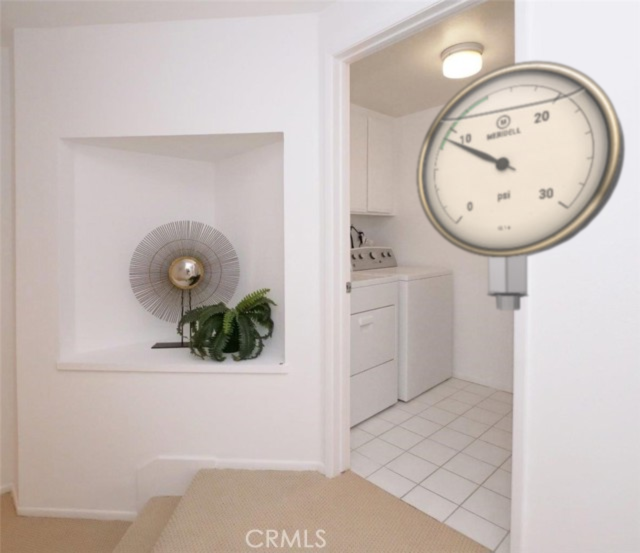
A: 9 psi
